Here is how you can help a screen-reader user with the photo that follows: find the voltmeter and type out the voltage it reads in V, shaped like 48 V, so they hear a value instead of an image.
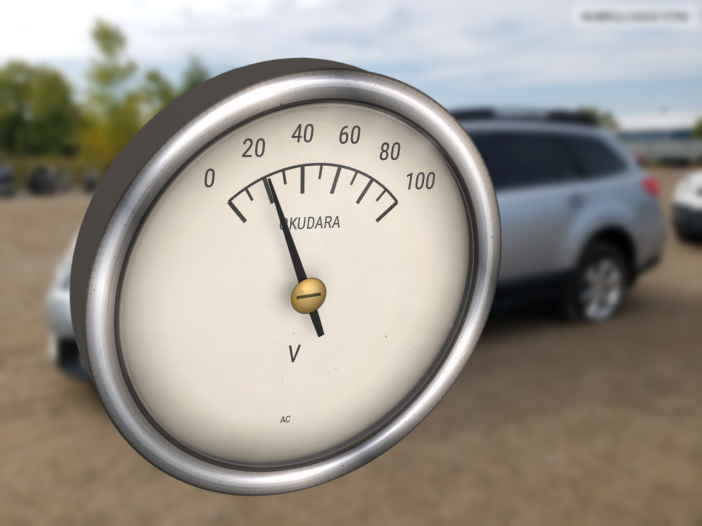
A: 20 V
